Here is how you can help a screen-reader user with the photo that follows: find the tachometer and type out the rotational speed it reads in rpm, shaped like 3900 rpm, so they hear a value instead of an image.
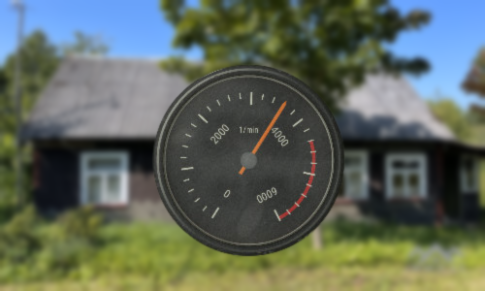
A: 3600 rpm
